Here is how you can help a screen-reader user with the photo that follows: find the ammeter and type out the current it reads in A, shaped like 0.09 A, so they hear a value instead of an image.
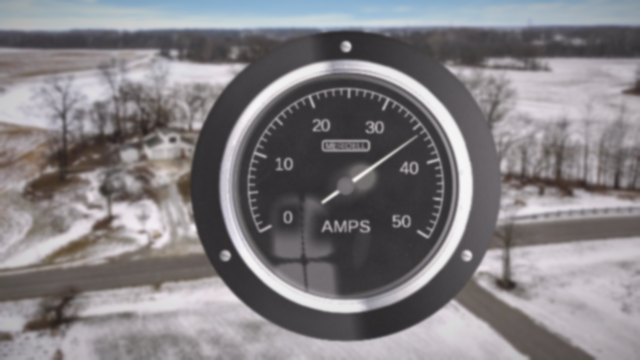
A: 36 A
